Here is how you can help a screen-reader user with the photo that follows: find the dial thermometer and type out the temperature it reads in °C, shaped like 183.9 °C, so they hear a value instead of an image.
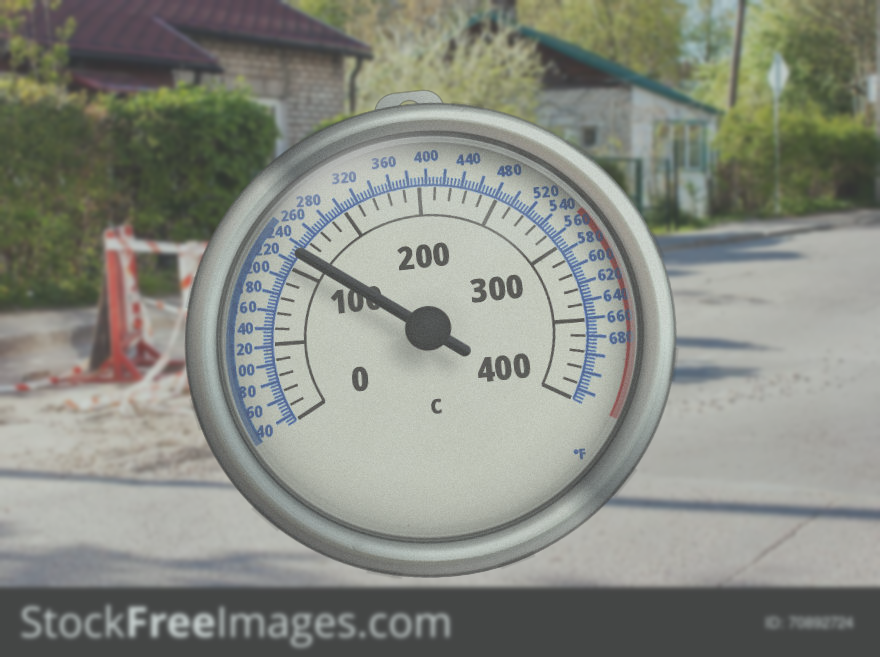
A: 110 °C
